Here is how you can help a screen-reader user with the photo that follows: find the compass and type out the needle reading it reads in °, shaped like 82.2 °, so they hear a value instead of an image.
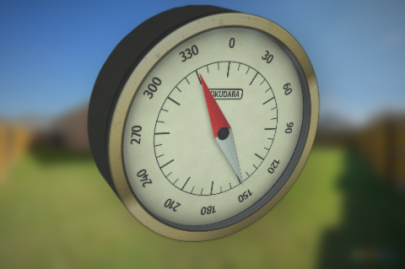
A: 330 °
